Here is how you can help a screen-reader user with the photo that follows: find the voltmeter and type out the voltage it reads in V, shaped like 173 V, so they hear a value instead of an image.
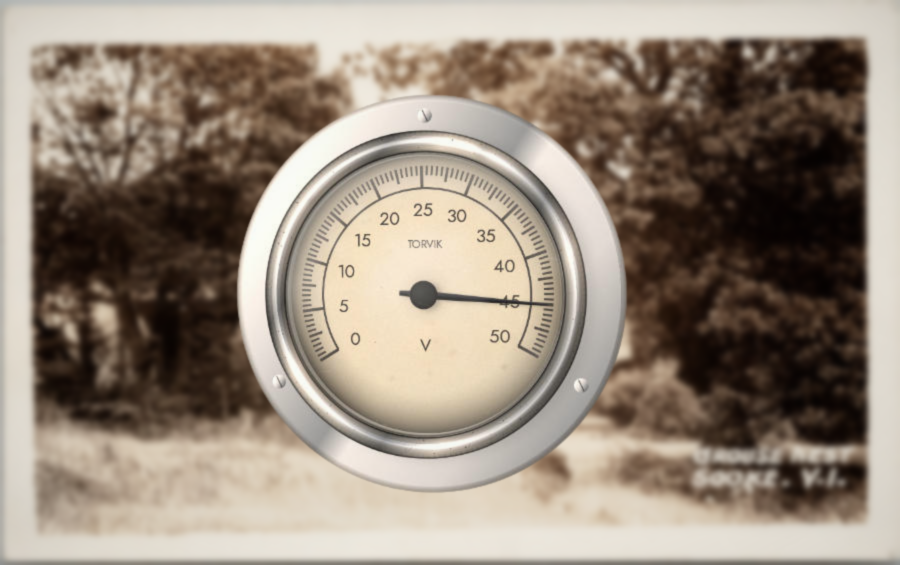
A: 45 V
